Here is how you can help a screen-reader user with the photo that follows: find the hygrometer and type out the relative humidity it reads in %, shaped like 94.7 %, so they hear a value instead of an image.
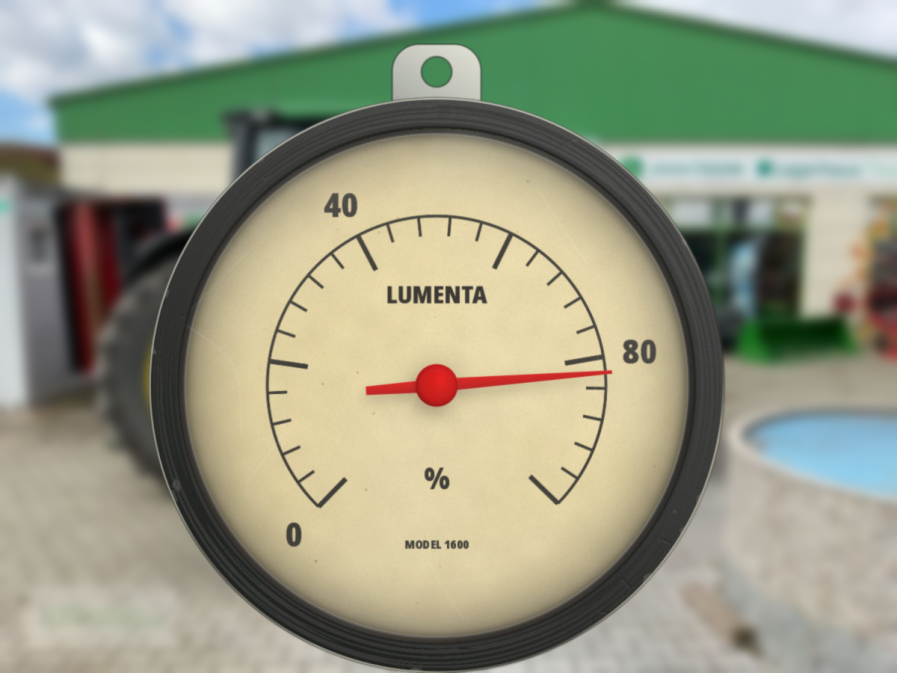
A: 82 %
